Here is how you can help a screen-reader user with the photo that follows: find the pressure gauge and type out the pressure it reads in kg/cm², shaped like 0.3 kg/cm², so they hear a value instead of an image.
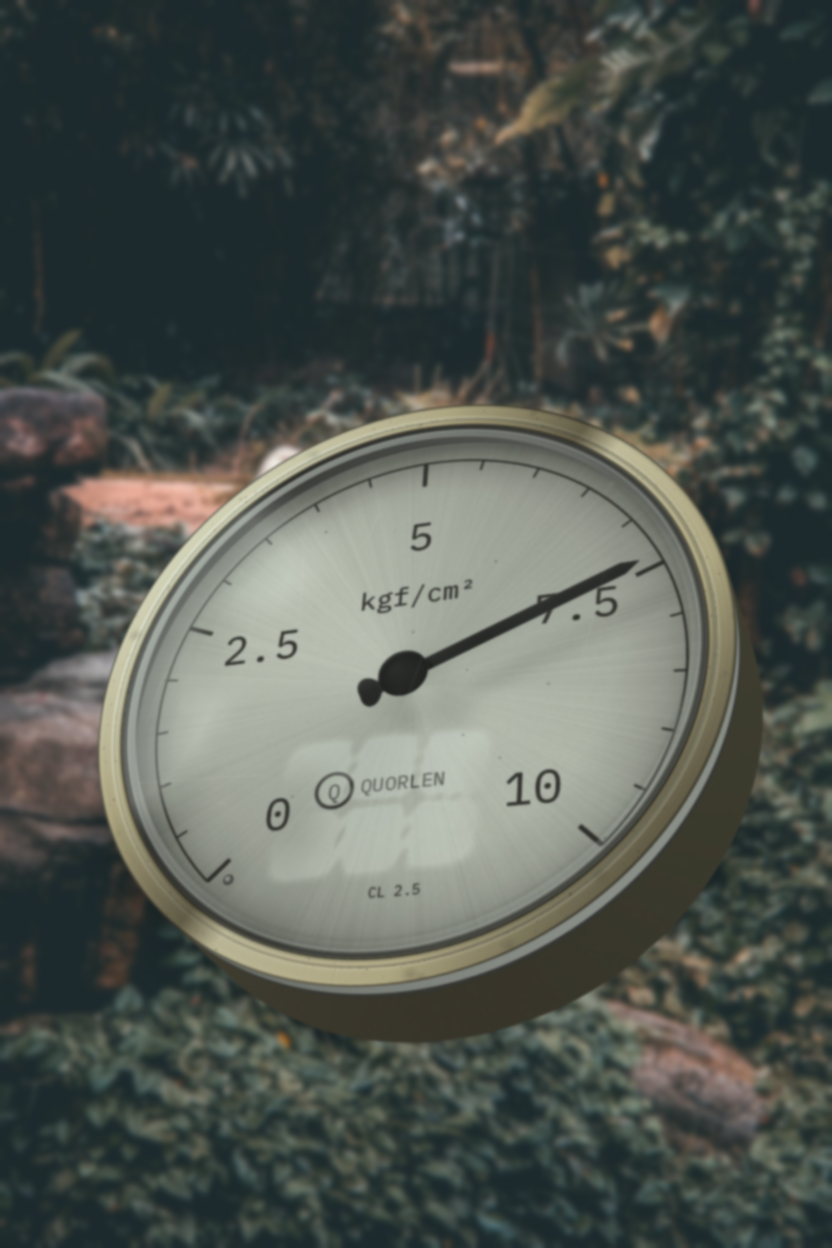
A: 7.5 kg/cm²
